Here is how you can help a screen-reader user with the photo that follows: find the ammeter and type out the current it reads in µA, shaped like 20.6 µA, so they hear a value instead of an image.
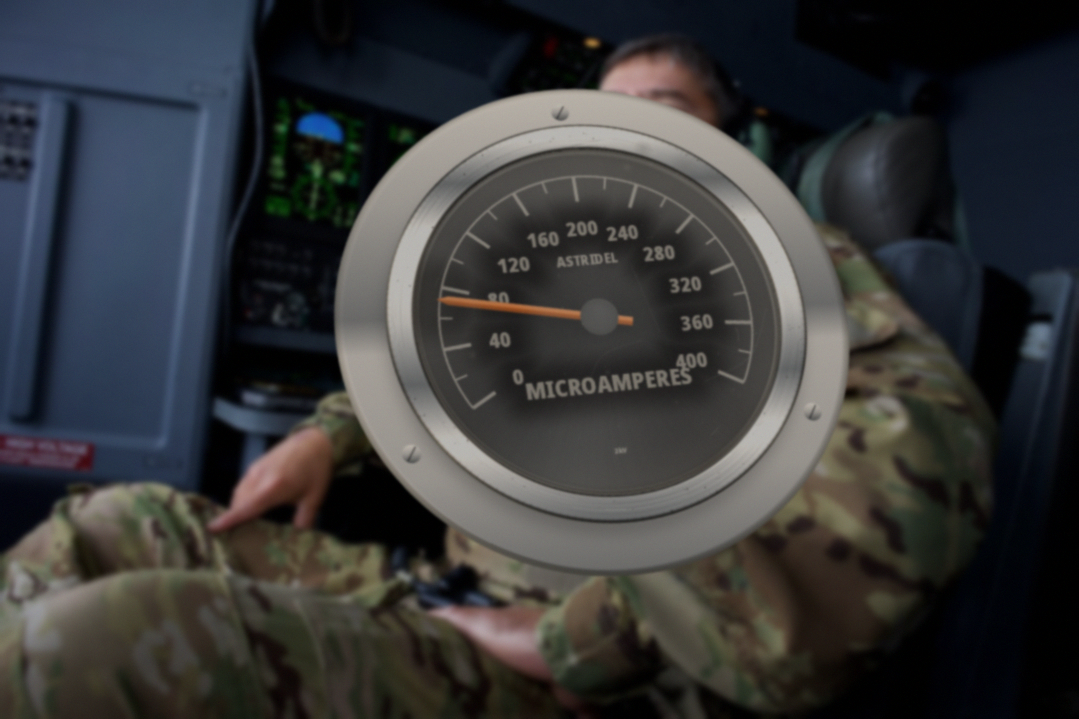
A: 70 µA
